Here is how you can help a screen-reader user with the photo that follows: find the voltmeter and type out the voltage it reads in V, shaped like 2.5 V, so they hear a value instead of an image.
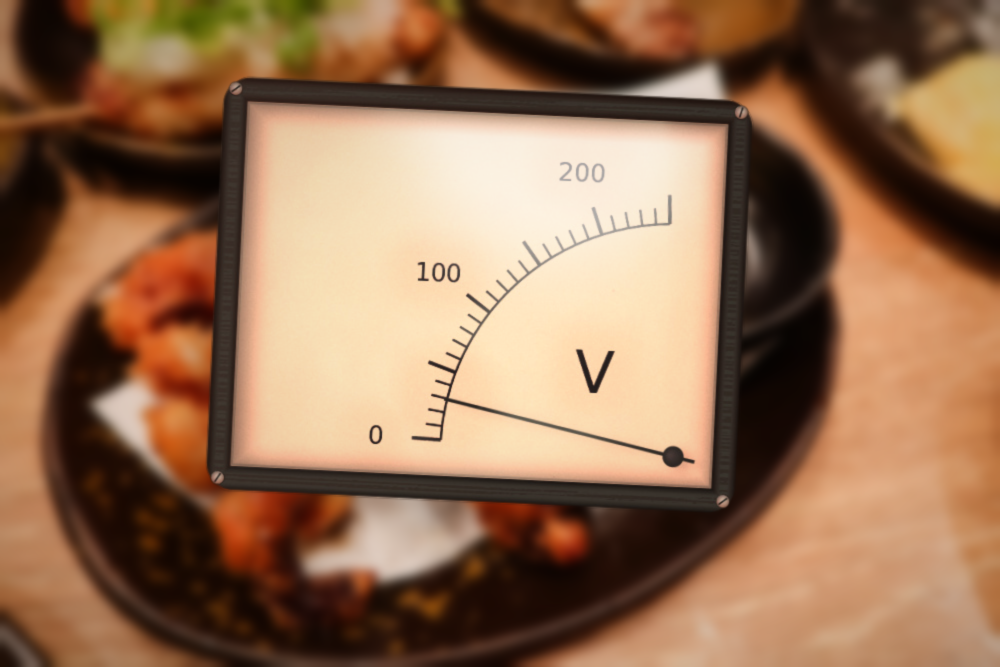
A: 30 V
